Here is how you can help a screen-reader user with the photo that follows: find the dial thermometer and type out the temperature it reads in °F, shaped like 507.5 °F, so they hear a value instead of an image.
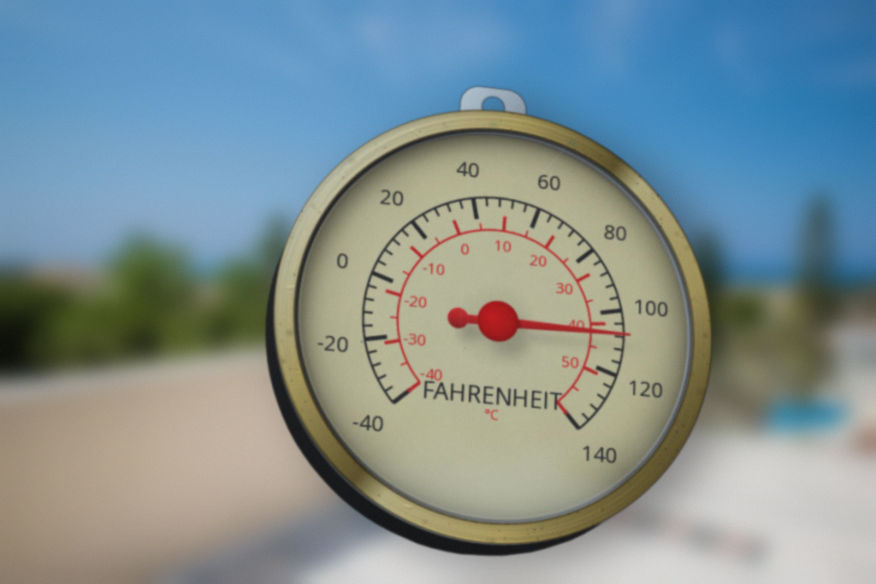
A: 108 °F
